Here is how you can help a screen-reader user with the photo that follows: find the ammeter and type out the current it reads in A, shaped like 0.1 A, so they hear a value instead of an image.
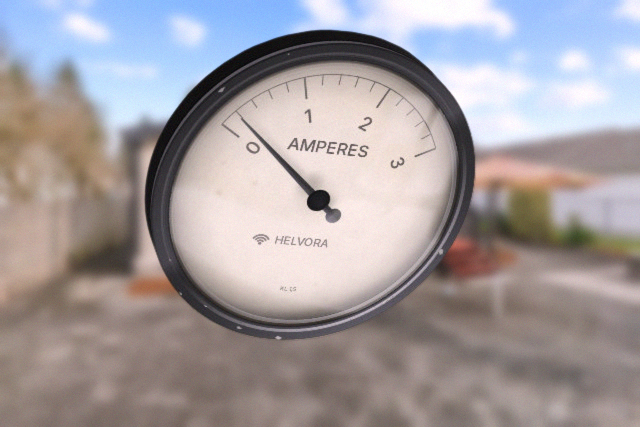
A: 0.2 A
